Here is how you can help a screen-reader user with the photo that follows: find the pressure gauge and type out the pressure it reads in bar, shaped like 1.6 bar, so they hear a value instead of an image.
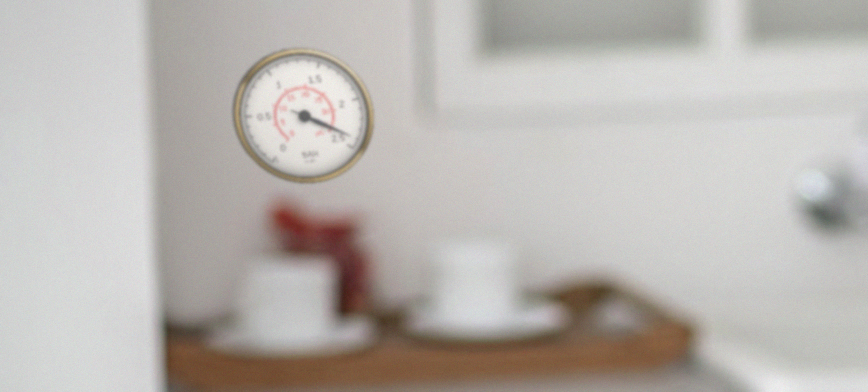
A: 2.4 bar
